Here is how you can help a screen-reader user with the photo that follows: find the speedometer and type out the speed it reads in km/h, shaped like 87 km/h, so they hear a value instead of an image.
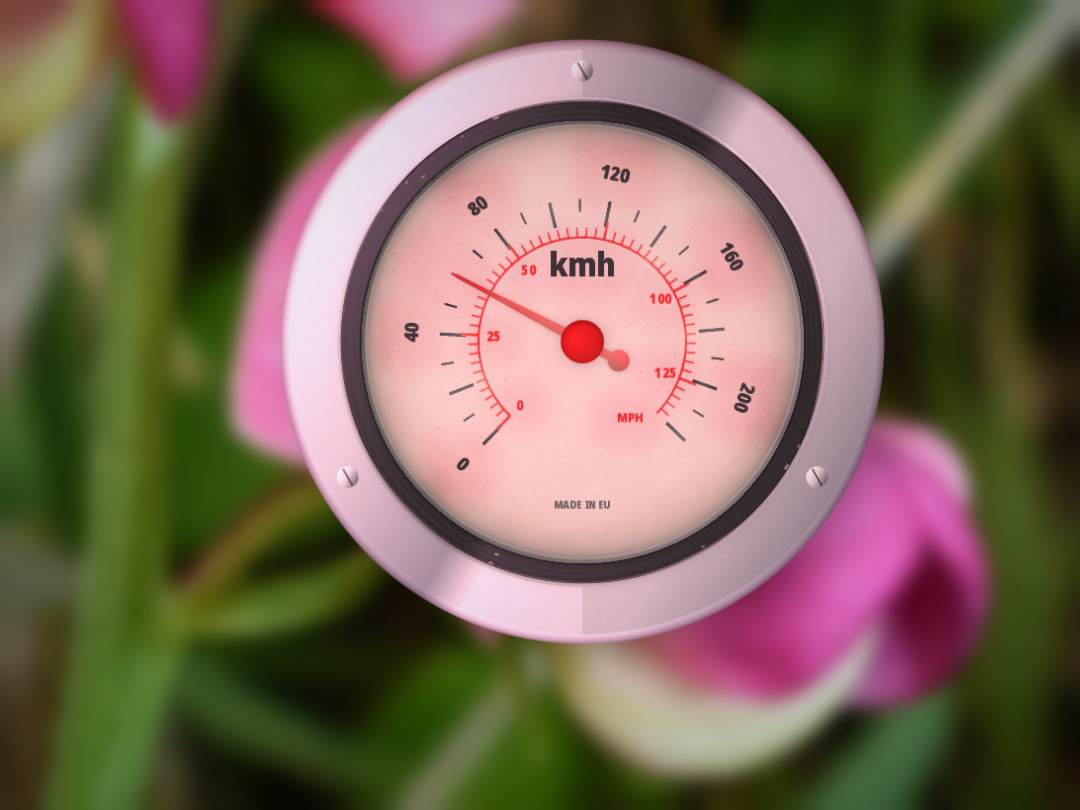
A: 60 km/h
